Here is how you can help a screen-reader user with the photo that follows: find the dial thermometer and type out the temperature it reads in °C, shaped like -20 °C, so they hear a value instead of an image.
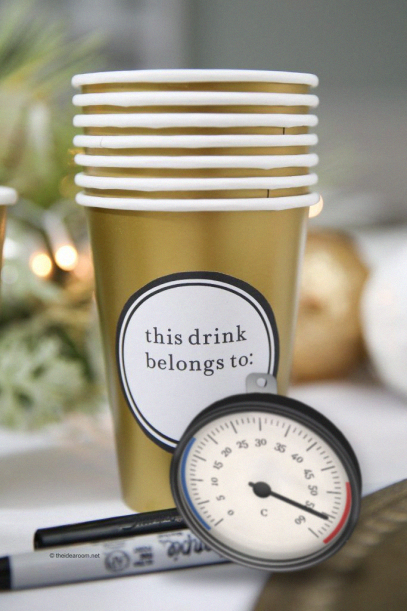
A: 55 °C
